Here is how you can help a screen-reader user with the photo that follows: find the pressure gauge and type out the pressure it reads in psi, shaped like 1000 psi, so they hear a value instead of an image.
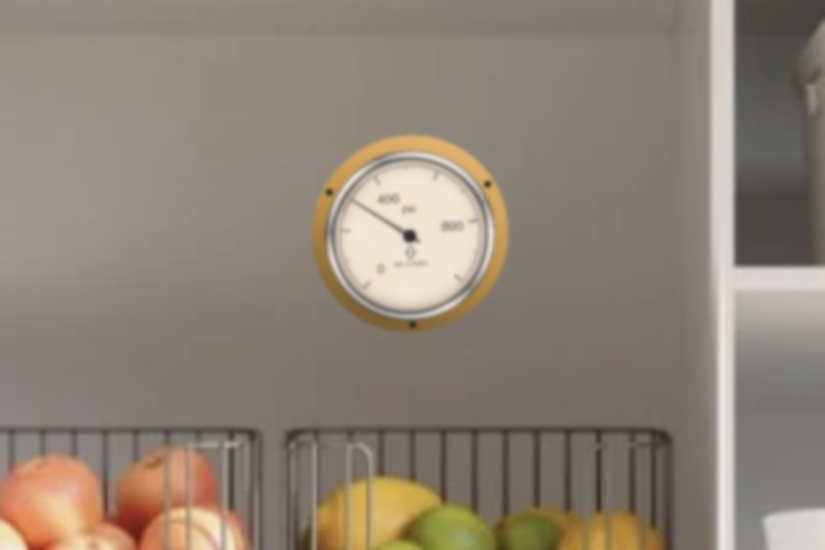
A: 300 psi
